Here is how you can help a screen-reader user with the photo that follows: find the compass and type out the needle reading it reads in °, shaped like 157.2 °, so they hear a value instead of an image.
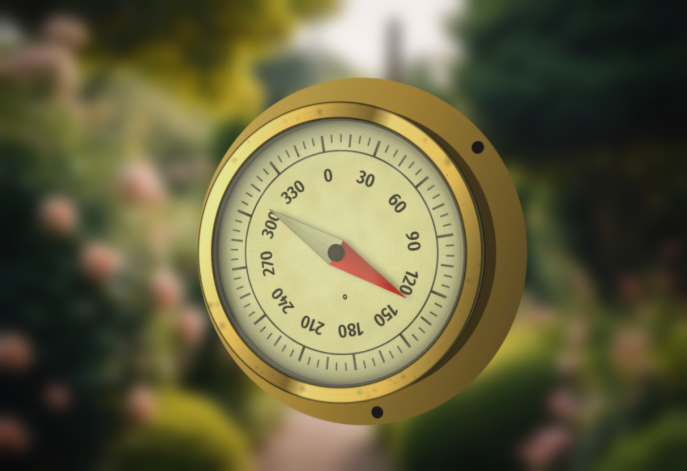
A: 130 °
